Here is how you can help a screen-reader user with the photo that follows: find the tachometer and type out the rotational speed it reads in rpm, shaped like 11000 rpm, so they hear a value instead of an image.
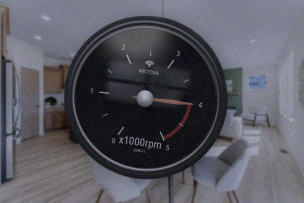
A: 4000 rpm
